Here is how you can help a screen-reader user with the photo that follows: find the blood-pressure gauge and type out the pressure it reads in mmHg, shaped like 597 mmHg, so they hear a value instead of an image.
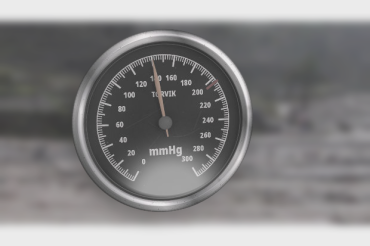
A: 140 mmHg
